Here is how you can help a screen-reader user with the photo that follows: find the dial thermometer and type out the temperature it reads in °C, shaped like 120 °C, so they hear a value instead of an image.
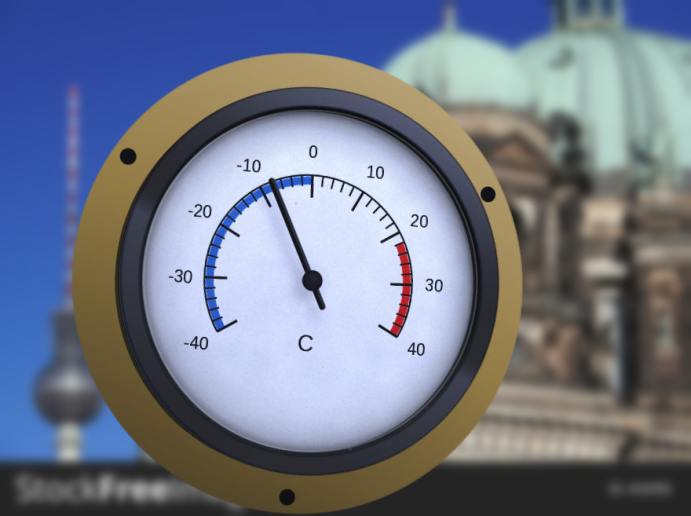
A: -8 °C
